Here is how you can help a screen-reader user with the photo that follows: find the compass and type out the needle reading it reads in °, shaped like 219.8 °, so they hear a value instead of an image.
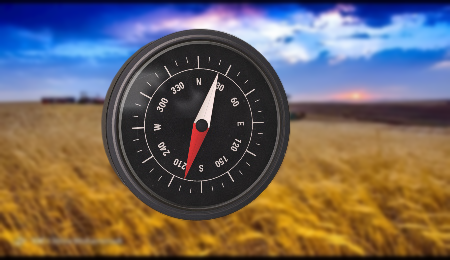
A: 200 °
